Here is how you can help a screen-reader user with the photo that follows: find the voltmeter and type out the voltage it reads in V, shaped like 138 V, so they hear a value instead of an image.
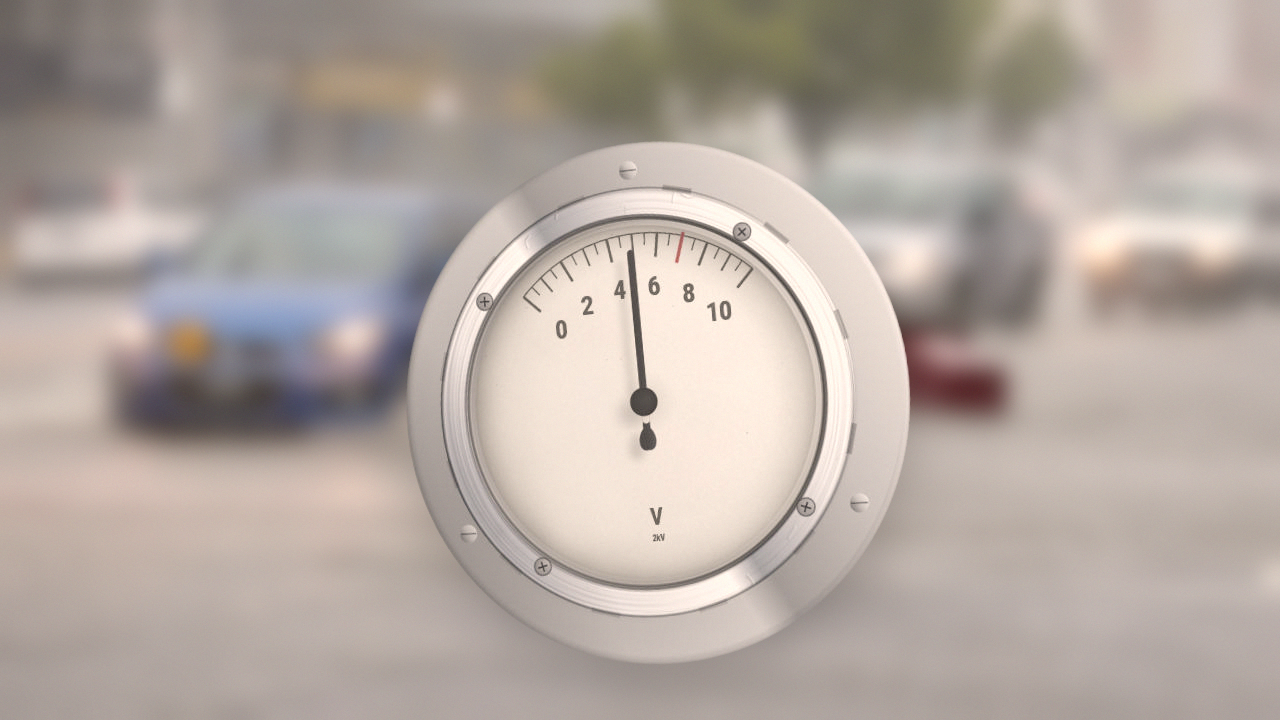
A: 5 V
